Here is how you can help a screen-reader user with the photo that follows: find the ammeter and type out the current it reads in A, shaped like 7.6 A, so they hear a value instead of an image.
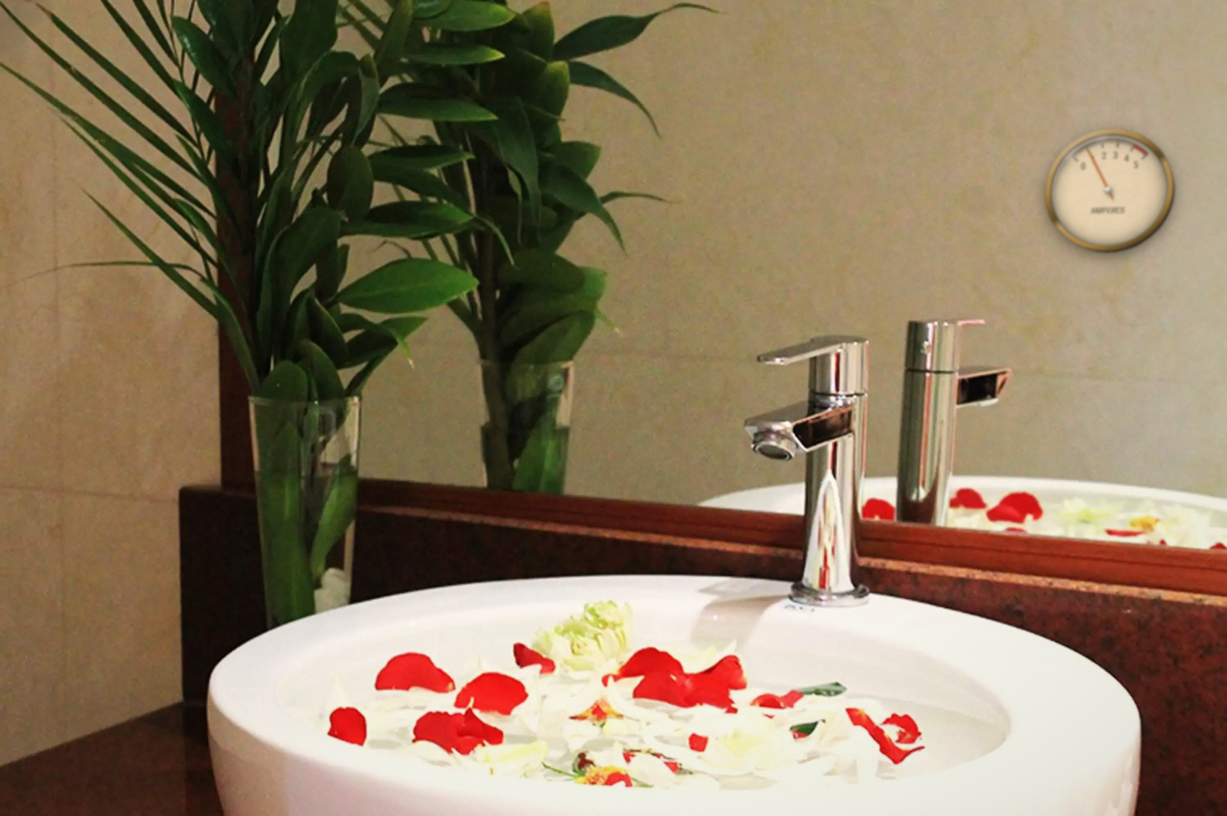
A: 1 A
